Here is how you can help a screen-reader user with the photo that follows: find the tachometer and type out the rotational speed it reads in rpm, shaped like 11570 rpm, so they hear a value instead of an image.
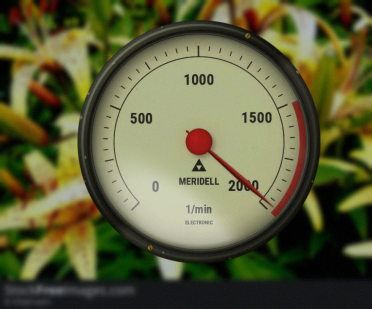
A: 1975 rpm
